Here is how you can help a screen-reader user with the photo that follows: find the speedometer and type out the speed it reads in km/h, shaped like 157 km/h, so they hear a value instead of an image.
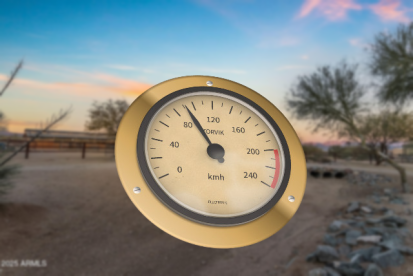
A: 90 km/h
